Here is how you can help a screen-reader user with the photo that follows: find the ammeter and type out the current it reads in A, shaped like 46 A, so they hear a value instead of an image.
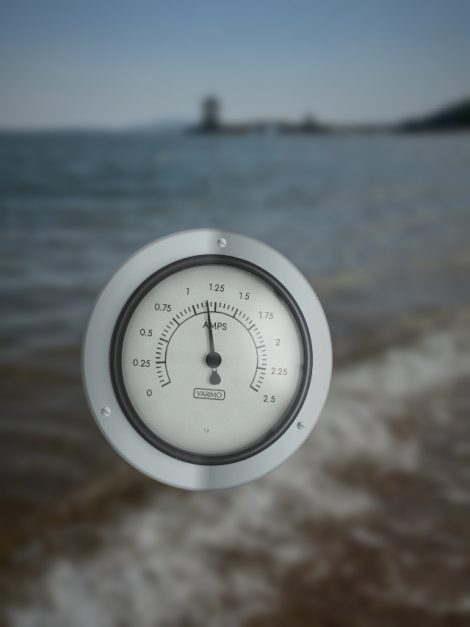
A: 1.15 A
